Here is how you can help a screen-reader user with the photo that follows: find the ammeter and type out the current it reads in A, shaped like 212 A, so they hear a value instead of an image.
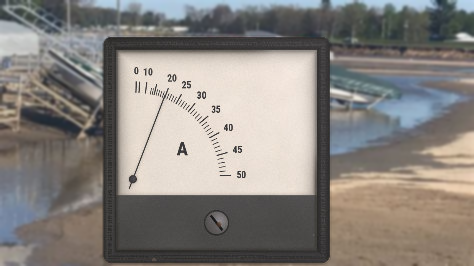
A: 20 A
